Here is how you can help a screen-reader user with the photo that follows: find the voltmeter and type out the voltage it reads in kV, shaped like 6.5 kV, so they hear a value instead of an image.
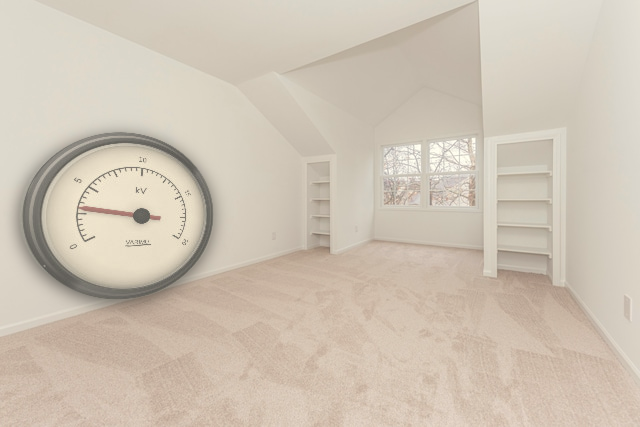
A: 3 kV
